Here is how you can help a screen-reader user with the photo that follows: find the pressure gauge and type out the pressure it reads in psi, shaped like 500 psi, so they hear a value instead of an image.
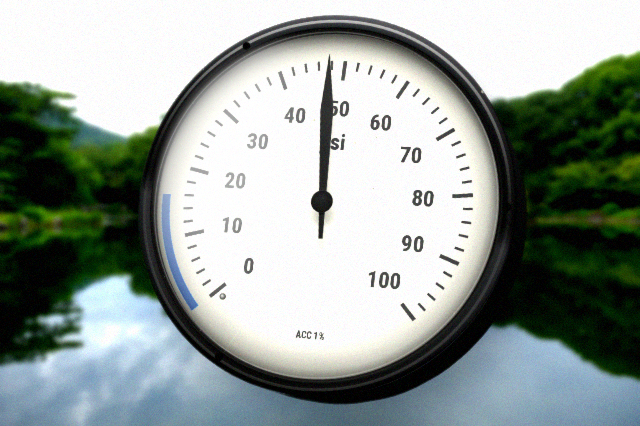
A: 48 psi
